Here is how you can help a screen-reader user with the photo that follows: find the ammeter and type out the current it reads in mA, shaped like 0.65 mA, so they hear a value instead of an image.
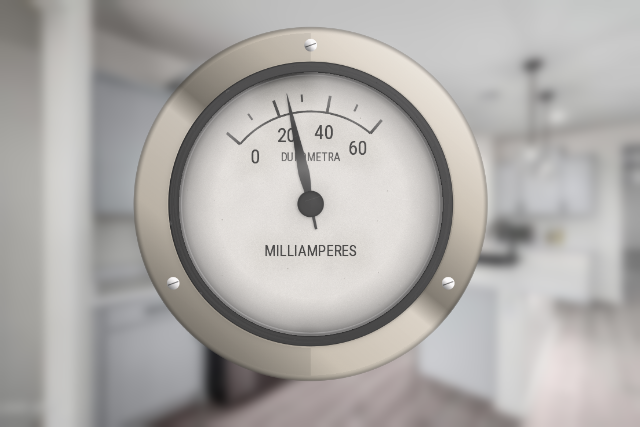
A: 25 mA
